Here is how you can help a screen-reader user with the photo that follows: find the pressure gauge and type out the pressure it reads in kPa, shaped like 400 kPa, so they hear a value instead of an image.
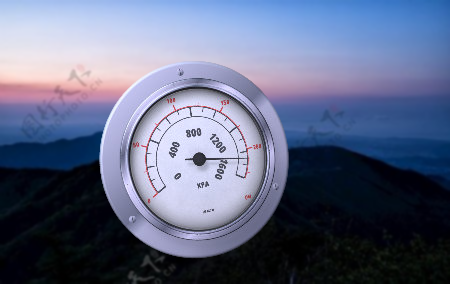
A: 1450 kPa
